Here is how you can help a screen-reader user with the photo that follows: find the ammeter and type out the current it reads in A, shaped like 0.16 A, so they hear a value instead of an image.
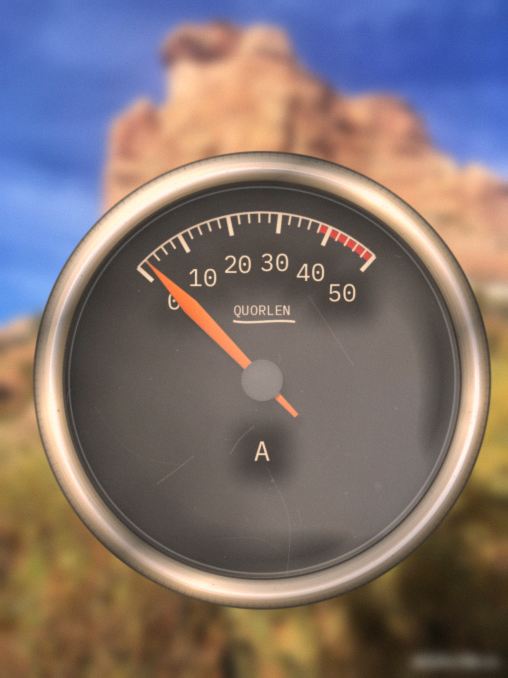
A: 2 A
